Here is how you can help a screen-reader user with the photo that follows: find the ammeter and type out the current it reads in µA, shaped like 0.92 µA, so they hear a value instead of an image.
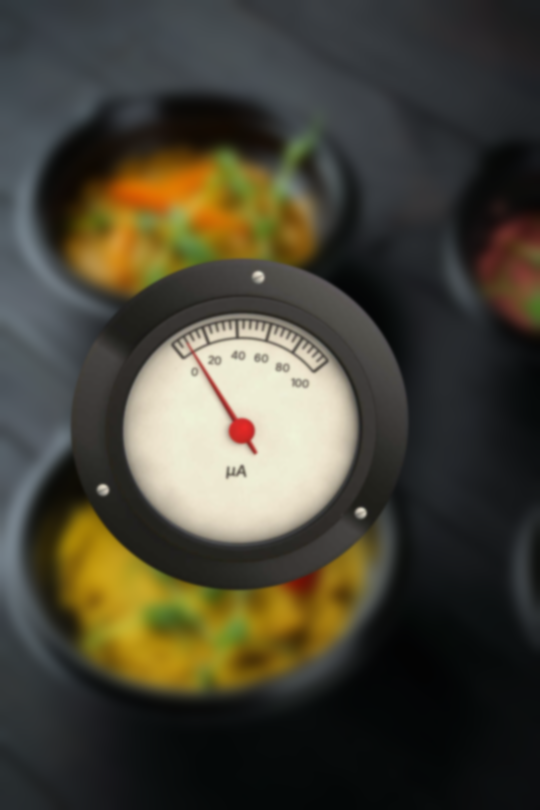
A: 8 µA
